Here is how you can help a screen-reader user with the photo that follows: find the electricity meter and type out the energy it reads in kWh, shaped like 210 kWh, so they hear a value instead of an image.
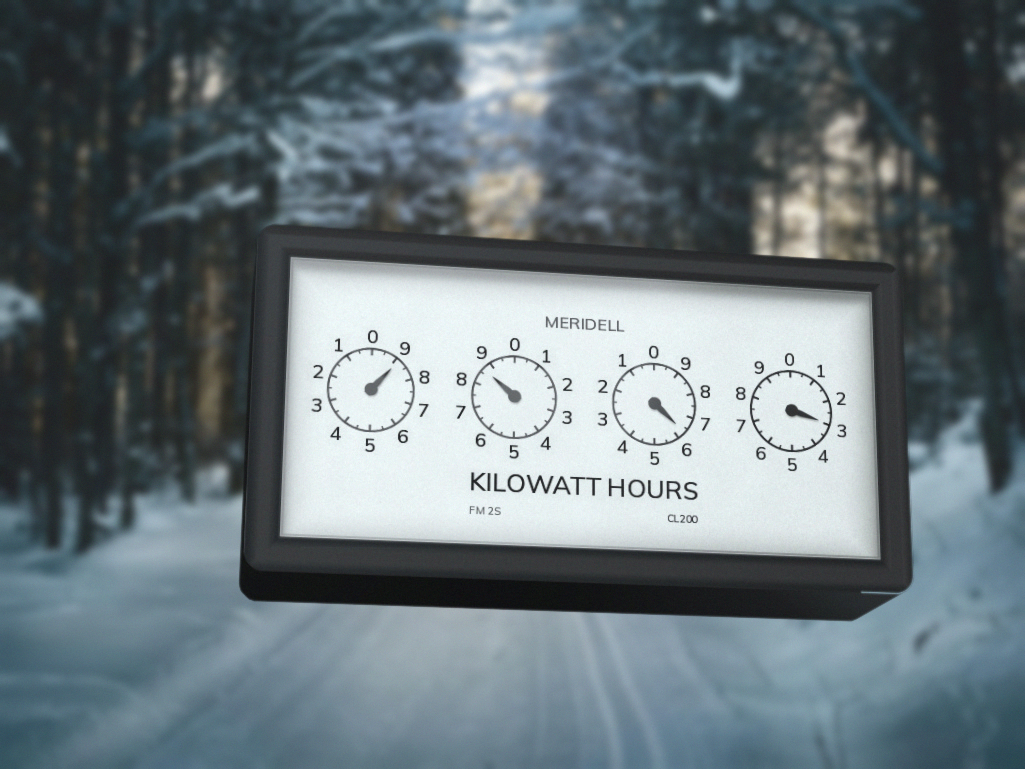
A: 8863 kWh
